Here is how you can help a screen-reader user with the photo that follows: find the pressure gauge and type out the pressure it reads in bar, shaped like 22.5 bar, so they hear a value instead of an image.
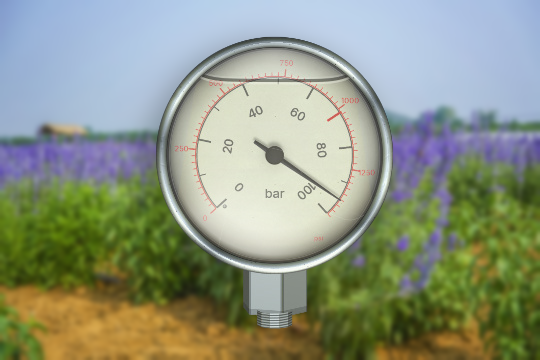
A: 95 bar
